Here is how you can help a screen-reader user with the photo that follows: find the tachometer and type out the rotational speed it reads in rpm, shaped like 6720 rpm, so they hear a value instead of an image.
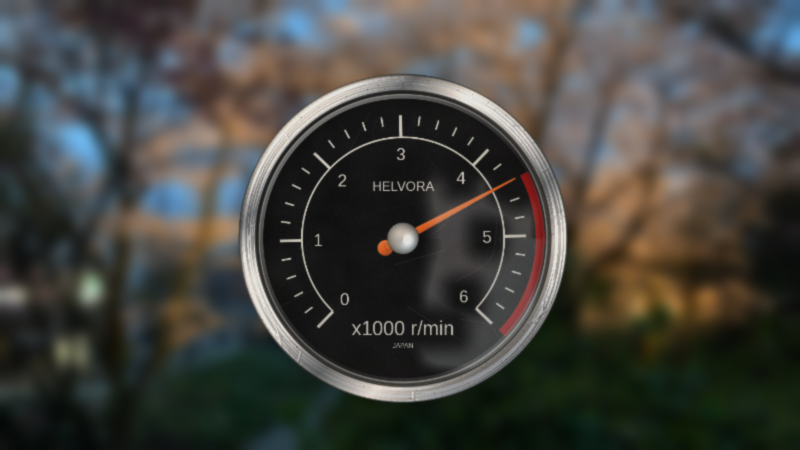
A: 4400 rpm
